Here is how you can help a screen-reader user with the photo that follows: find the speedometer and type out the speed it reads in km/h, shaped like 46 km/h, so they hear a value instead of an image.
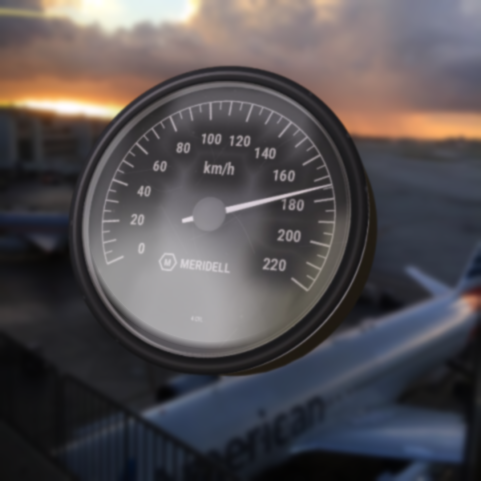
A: 175 km/h
